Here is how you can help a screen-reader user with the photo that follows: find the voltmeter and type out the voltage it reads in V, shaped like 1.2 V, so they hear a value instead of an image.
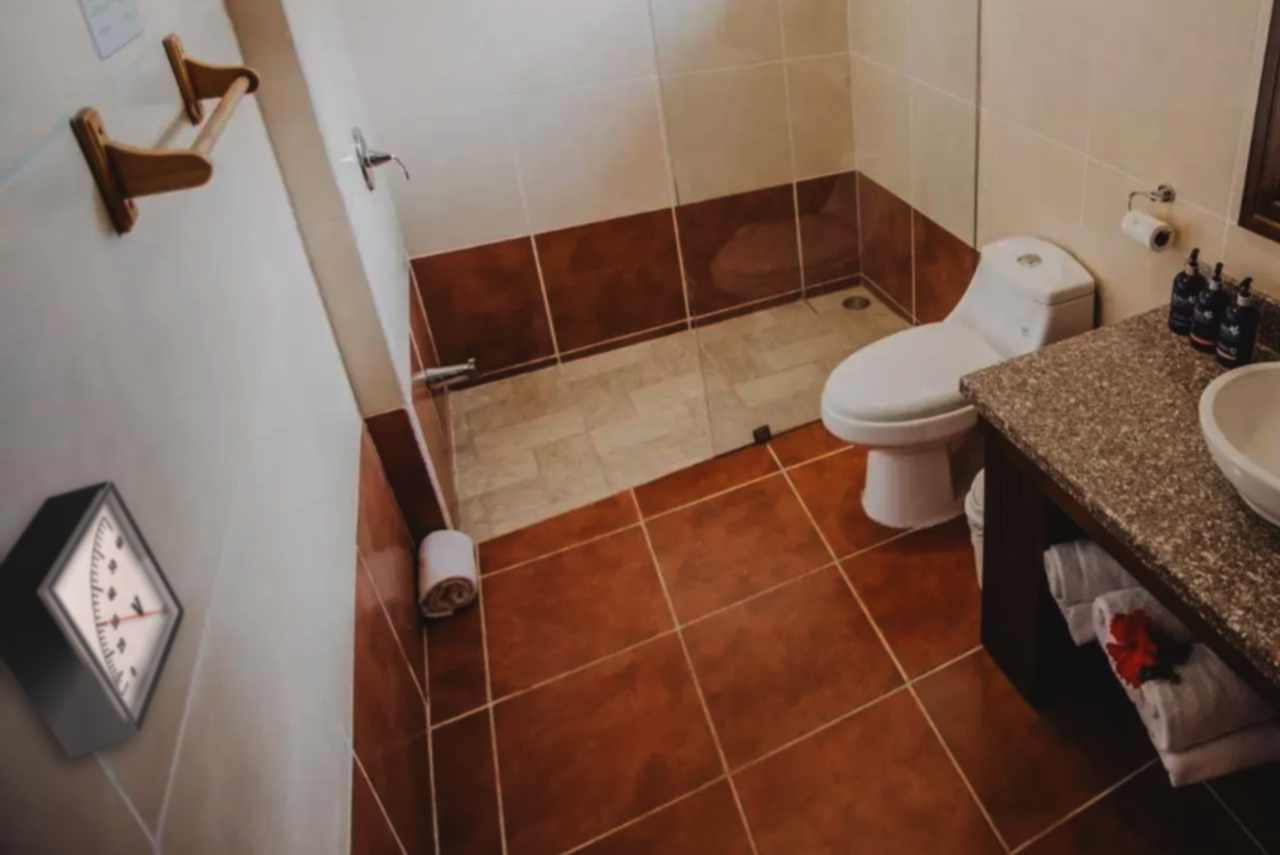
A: 30 V
